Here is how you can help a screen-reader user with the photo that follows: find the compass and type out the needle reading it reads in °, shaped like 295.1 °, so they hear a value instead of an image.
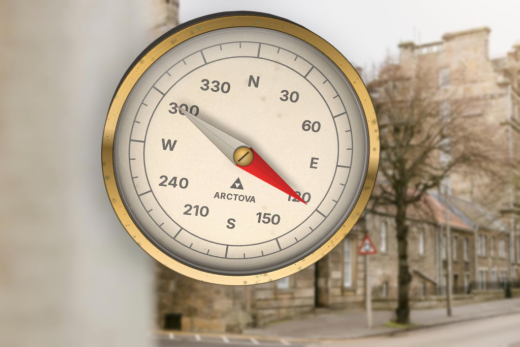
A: 120 °
